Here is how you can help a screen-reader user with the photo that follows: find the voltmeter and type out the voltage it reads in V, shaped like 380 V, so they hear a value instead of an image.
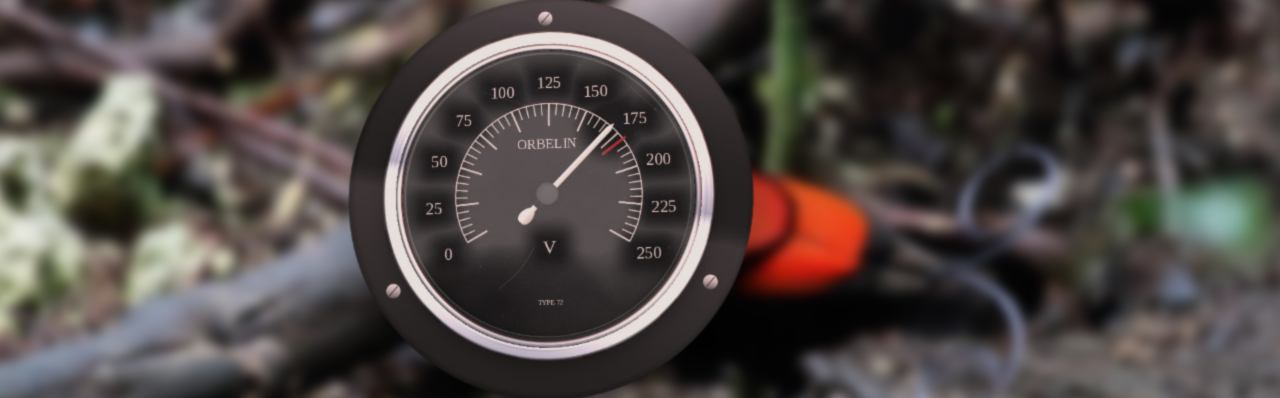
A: 170 V
